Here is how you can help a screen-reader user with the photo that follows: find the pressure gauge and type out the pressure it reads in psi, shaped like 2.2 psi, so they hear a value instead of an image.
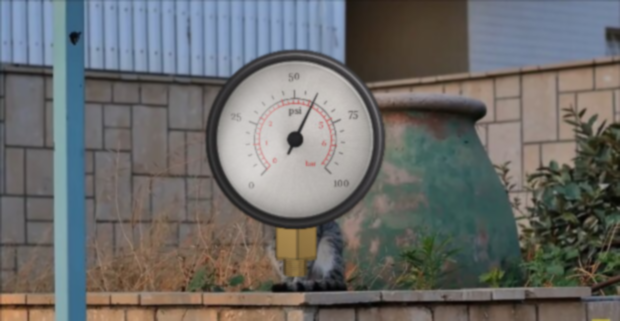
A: 60 psi
